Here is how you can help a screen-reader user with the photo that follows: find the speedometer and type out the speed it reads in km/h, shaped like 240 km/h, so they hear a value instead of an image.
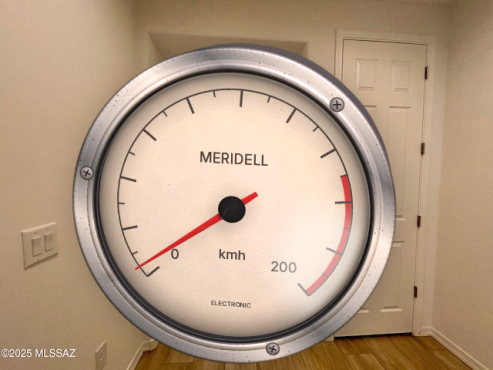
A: 5 km/h
